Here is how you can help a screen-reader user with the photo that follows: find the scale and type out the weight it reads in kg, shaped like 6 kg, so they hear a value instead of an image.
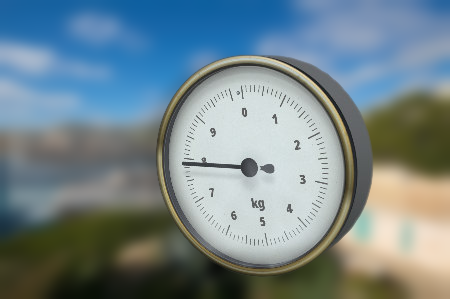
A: 7.9 kg
